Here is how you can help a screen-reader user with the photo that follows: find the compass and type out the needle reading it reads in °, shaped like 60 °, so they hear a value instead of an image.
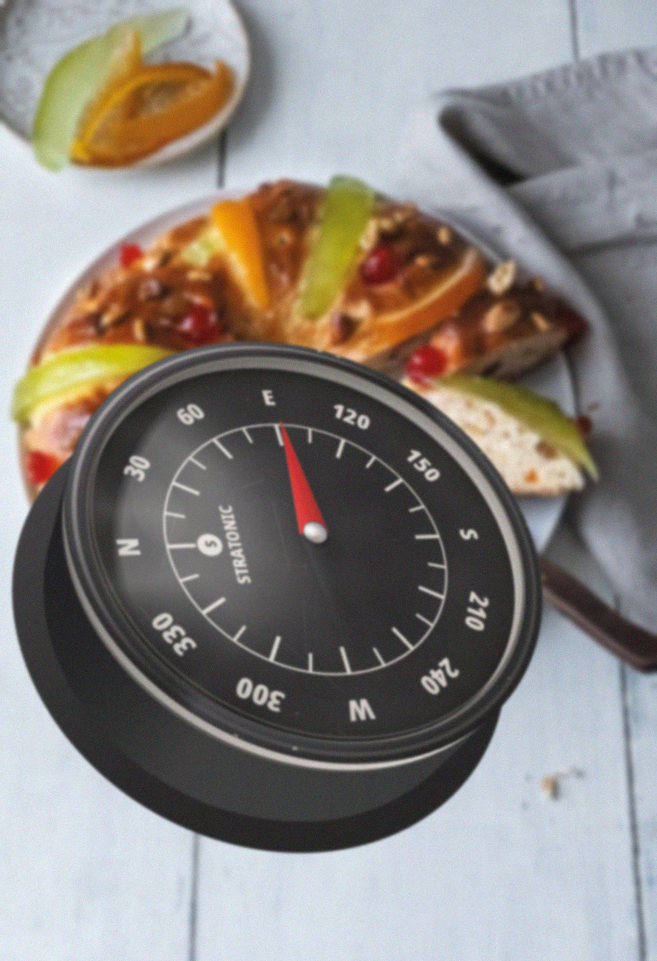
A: 90 °
